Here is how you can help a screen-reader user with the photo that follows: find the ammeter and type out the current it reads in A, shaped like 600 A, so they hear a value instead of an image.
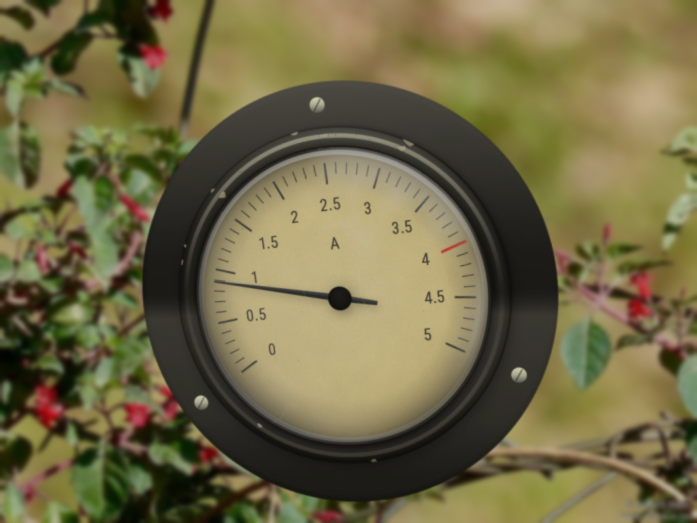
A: 0.9 A
